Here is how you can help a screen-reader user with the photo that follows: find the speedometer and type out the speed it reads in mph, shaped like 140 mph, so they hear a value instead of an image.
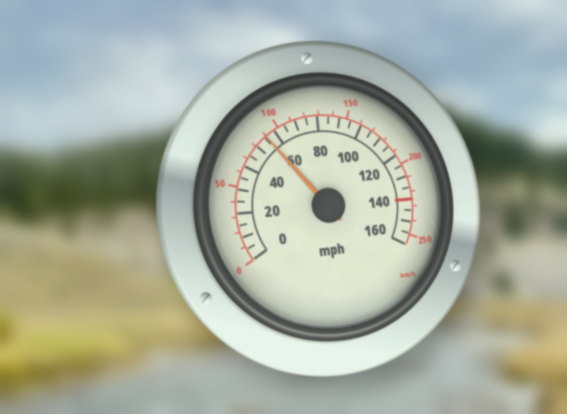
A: 55 mph
